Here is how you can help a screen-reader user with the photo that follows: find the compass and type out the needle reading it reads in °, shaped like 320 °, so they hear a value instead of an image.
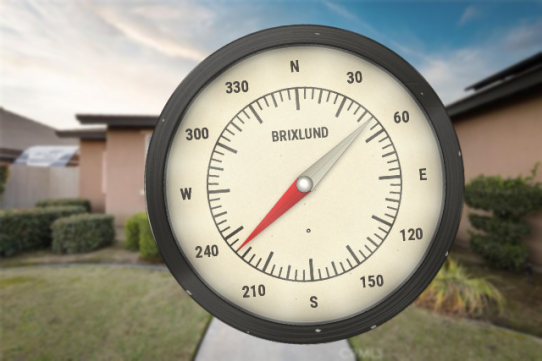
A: 230 °
